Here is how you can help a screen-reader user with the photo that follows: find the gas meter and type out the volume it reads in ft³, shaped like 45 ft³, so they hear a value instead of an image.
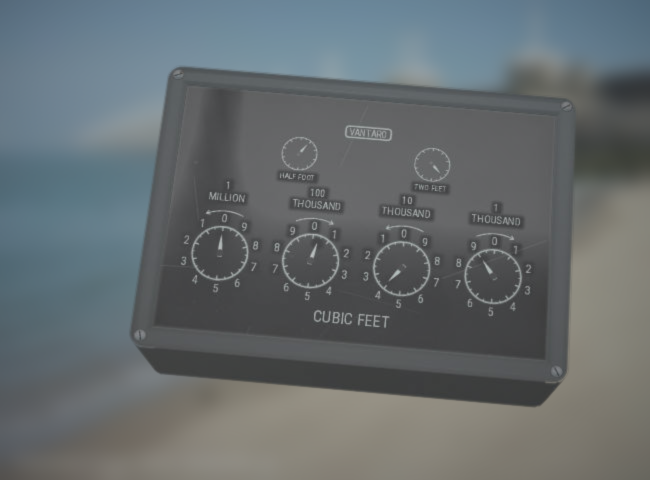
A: 3900 ft³
